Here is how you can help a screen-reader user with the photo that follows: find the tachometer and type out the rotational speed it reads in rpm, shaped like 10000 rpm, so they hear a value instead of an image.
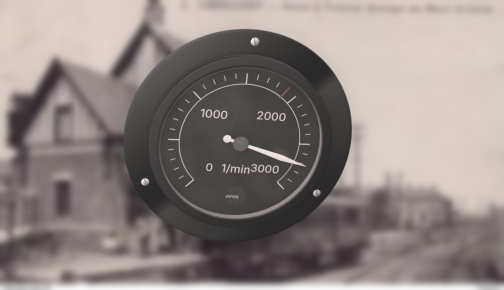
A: 2700 rpm
